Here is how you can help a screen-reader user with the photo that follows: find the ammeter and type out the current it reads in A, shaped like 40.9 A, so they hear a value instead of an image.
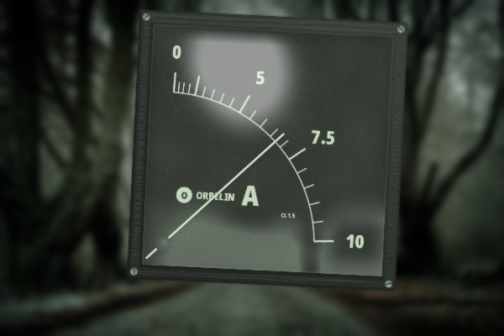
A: 6.75 A
